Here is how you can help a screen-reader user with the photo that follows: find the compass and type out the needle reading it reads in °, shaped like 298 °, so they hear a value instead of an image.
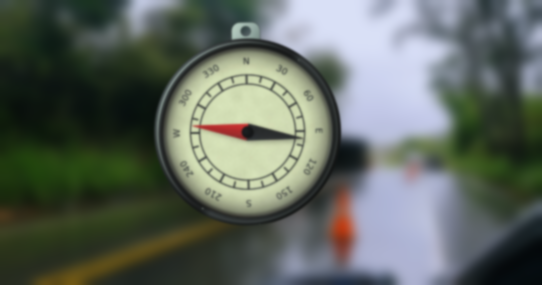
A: 277.5 °
